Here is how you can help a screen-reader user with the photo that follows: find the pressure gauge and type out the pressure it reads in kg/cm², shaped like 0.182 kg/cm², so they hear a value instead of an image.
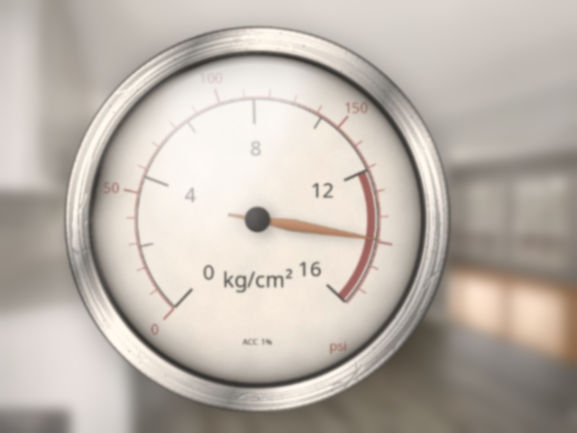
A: 14 kg/cm²
